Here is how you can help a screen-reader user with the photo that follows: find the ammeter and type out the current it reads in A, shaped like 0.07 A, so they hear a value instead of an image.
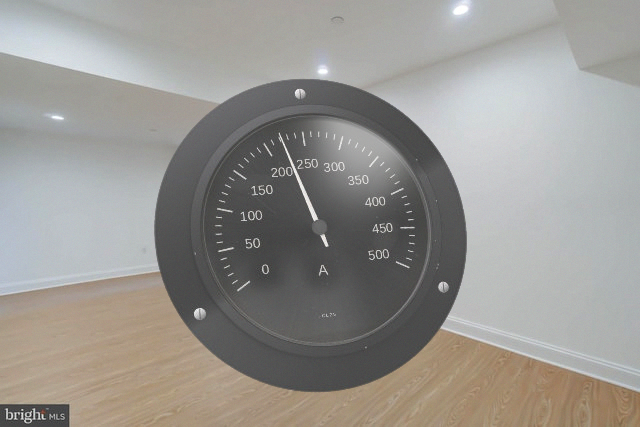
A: 220 A
